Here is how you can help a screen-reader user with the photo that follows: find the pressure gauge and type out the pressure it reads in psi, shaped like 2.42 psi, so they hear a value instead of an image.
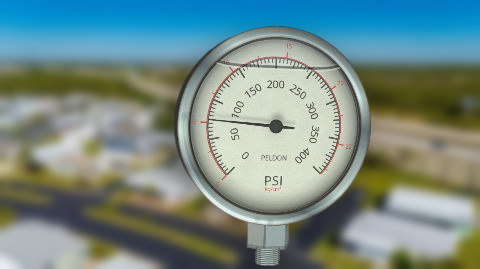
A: 75 psi
